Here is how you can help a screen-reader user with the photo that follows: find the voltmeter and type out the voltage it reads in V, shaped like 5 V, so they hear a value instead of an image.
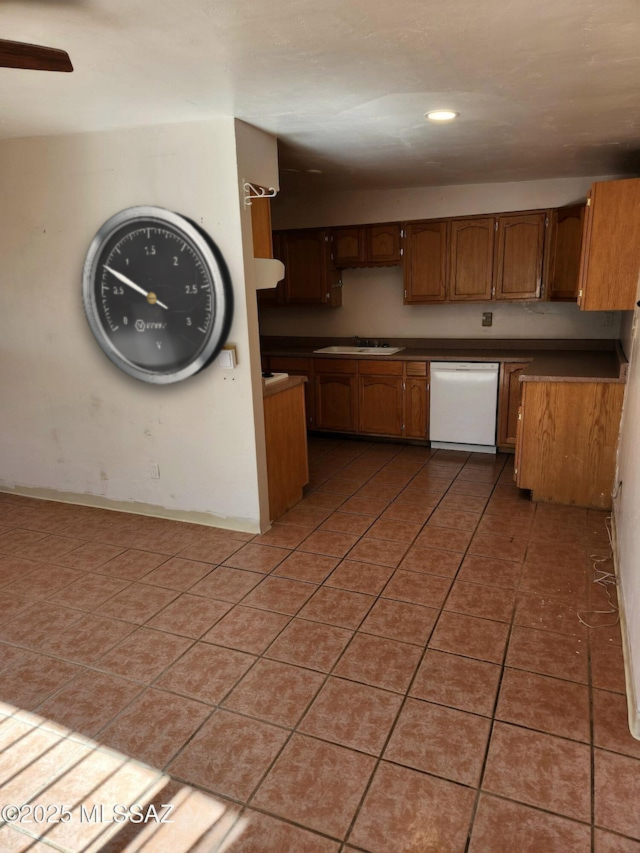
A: 0.75 V
